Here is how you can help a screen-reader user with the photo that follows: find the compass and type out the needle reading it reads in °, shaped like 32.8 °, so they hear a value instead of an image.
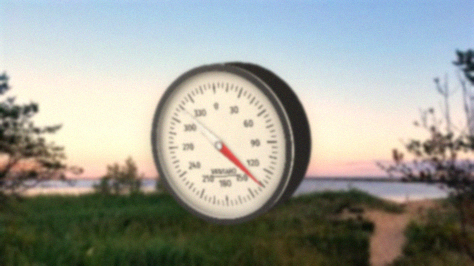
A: 135 °
